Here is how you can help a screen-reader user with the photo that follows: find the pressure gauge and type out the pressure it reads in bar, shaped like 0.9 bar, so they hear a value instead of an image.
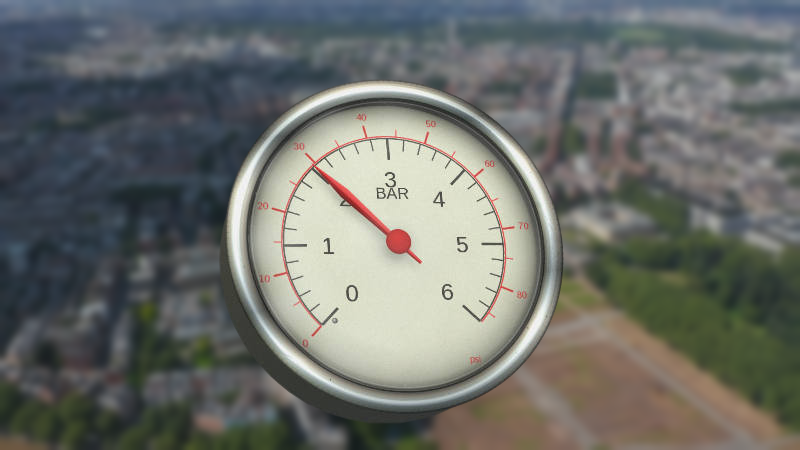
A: 2 bar
